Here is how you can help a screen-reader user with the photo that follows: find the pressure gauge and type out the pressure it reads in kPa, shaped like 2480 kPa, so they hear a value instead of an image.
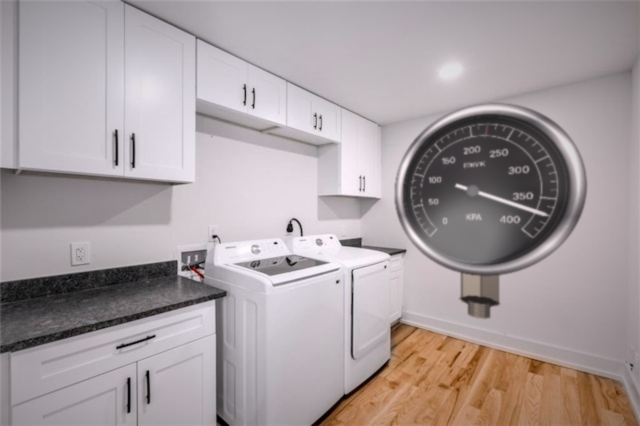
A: 370 kPa
